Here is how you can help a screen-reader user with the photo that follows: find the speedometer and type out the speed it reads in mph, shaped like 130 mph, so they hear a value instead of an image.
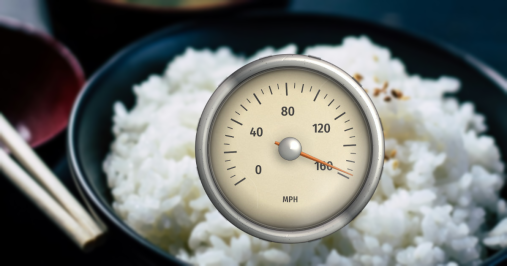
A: 157.5 mph
